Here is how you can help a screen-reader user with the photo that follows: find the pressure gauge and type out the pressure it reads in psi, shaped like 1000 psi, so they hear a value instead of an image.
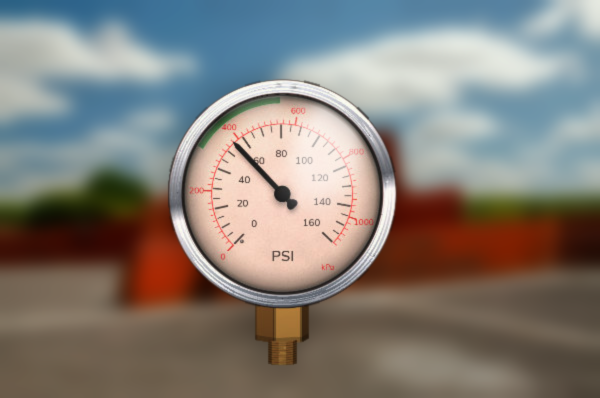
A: 55 psi
